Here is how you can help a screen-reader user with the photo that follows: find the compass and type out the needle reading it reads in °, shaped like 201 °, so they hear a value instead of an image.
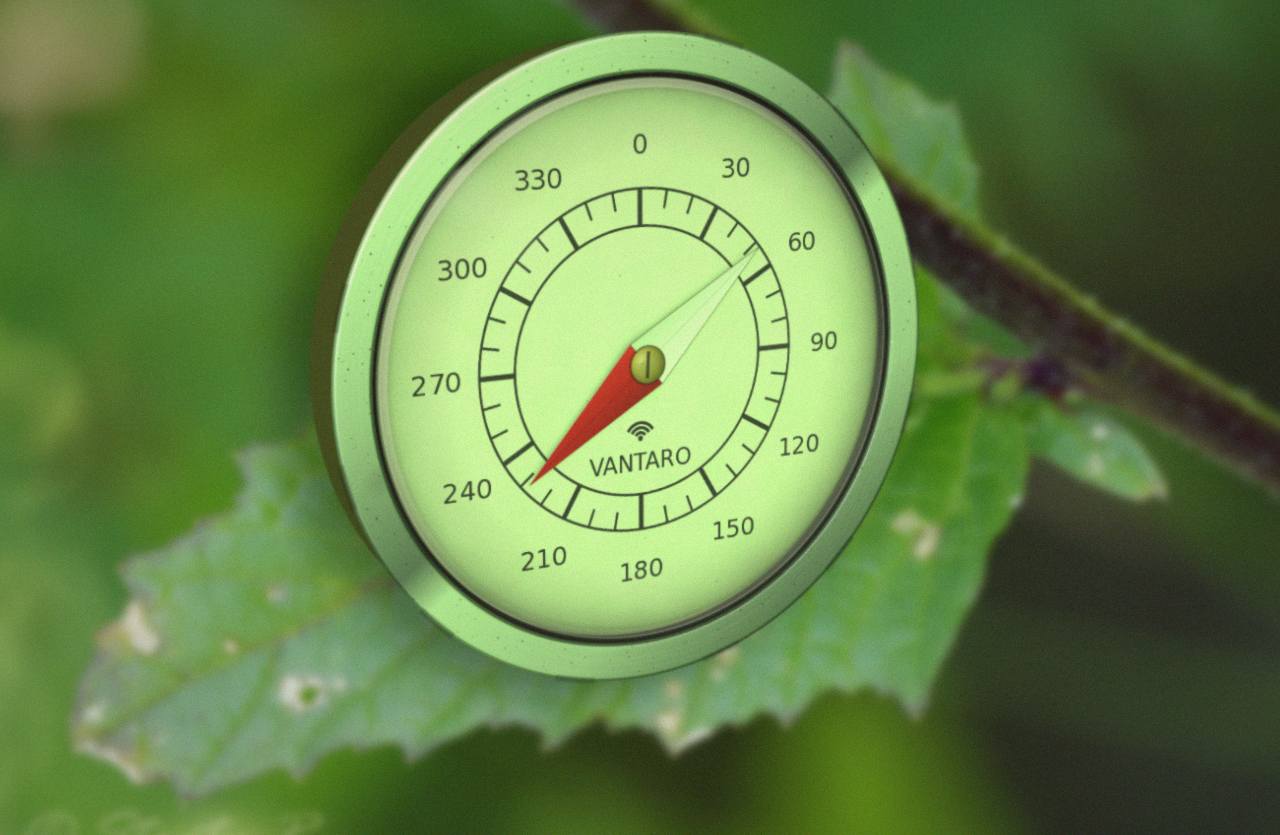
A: 230 °
